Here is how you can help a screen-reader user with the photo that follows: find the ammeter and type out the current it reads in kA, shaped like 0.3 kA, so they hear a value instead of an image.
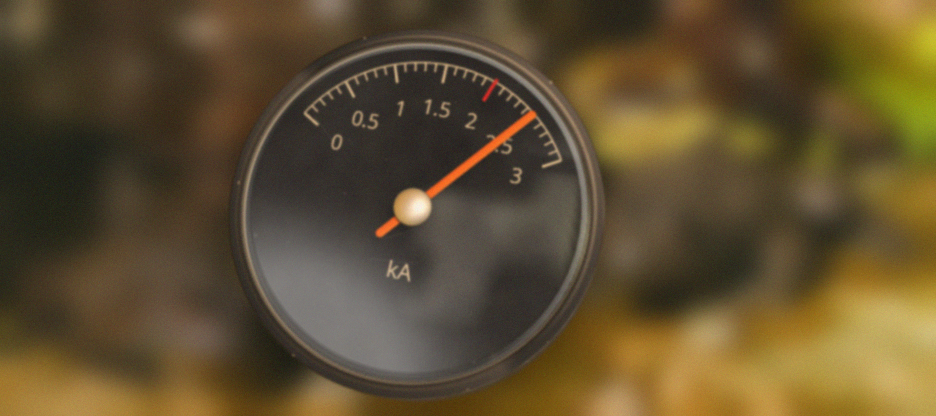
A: 2.5 kA
